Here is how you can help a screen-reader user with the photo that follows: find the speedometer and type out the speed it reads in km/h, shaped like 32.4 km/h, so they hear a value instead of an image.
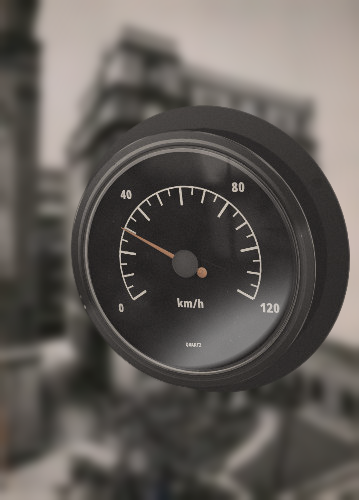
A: 30 km/h
